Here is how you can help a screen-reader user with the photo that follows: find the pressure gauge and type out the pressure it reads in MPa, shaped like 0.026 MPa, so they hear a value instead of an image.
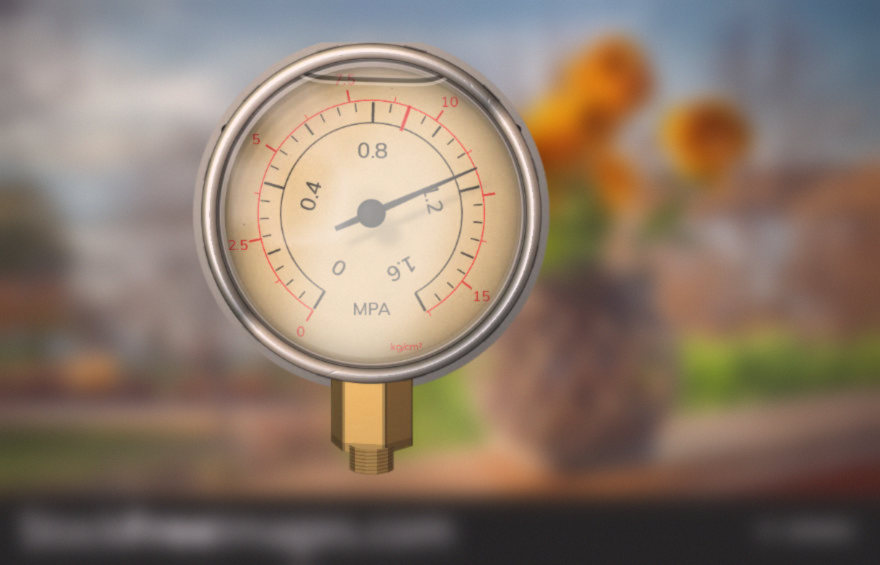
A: 1.15 MPa
